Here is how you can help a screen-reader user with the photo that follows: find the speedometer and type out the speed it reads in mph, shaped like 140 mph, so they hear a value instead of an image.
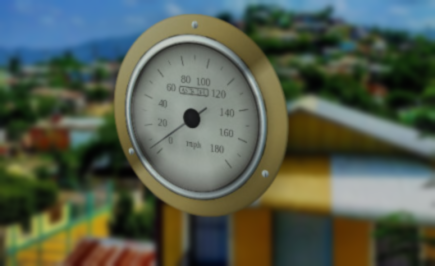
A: 5 mph
